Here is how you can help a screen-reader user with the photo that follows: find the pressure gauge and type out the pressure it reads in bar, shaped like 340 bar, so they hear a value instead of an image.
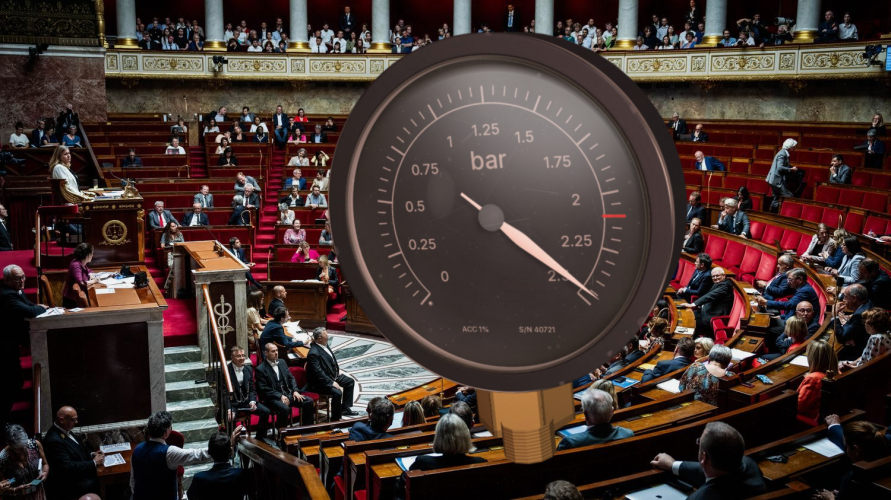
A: 2.45 bar
